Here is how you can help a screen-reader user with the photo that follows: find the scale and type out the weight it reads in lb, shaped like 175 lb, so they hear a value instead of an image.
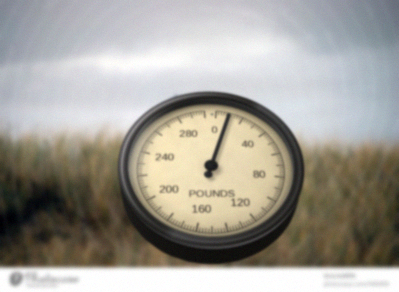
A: 10 lb
